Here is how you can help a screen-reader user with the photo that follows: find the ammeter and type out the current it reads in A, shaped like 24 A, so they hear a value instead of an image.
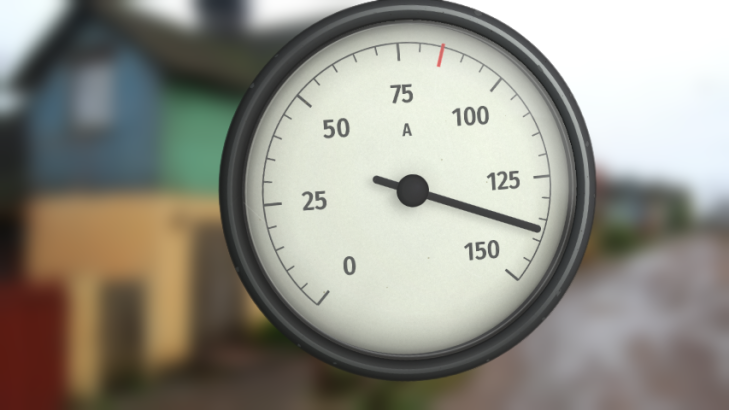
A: 137.5 A
